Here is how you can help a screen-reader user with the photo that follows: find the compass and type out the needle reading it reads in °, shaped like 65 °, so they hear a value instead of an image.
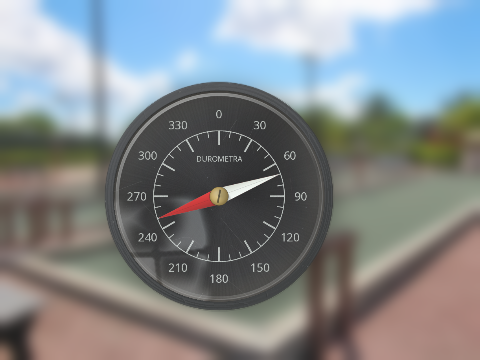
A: 250 °
